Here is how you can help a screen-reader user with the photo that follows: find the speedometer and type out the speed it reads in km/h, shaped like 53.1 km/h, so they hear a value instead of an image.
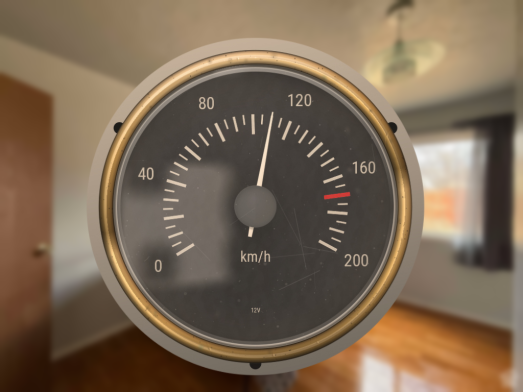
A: 110 km/h
